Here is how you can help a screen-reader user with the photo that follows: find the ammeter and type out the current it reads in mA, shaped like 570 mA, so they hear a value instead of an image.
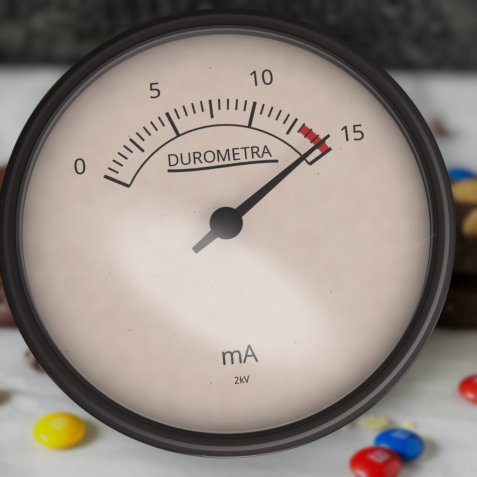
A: 14.5 mA
